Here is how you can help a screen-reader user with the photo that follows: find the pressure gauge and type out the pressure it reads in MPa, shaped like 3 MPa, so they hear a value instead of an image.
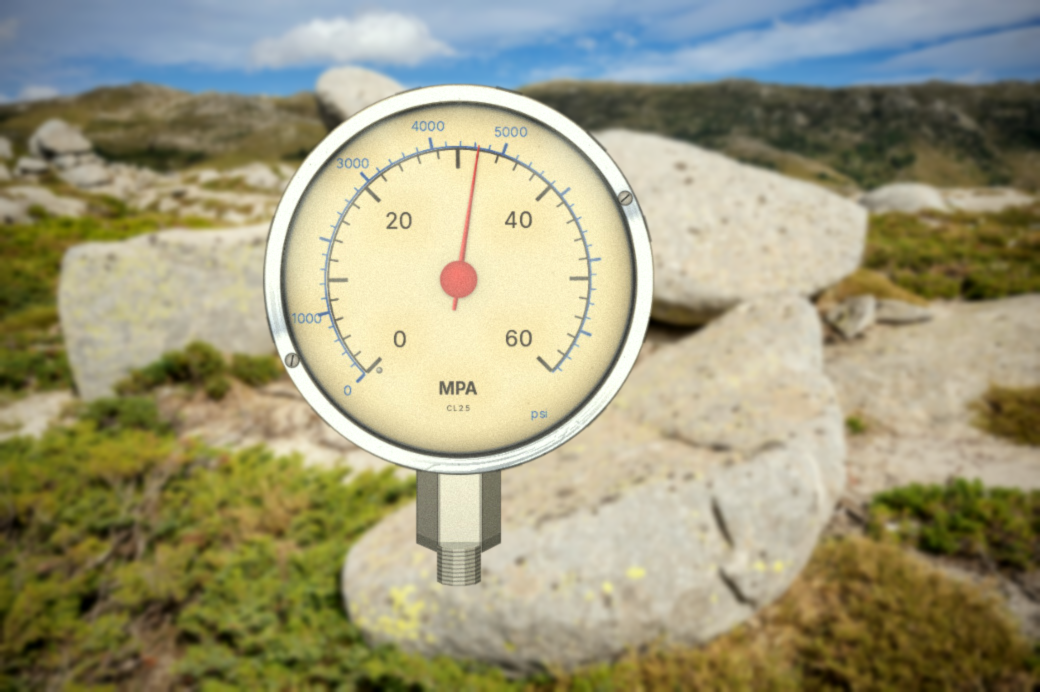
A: 32 MPa
